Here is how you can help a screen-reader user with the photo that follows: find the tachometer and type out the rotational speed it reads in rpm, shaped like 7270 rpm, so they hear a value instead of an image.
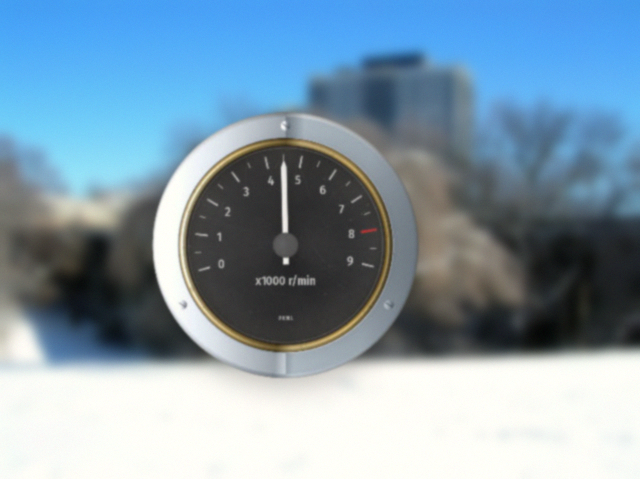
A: 4500 rpm
